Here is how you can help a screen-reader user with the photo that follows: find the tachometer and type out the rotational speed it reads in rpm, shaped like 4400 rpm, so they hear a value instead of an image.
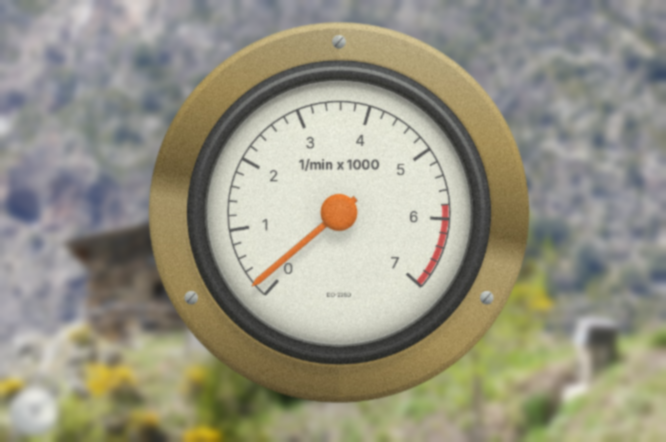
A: 200 rpm
